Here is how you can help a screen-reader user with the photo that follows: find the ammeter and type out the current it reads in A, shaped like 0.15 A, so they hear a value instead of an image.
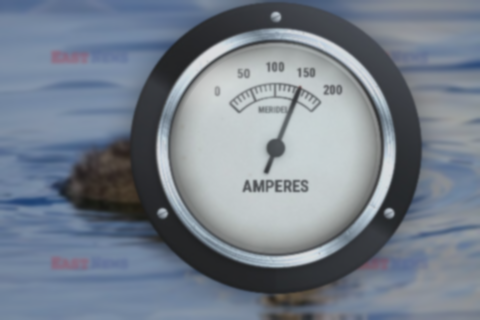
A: 150 A
